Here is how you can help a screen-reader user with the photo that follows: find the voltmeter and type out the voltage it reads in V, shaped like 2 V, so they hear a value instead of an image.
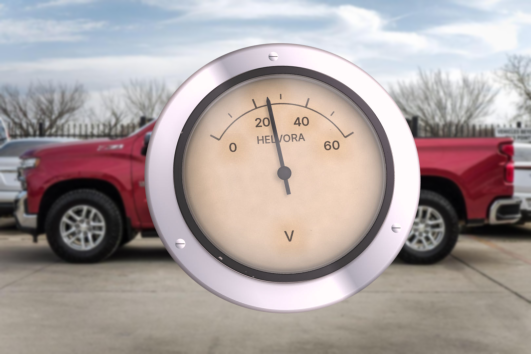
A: 25 V
